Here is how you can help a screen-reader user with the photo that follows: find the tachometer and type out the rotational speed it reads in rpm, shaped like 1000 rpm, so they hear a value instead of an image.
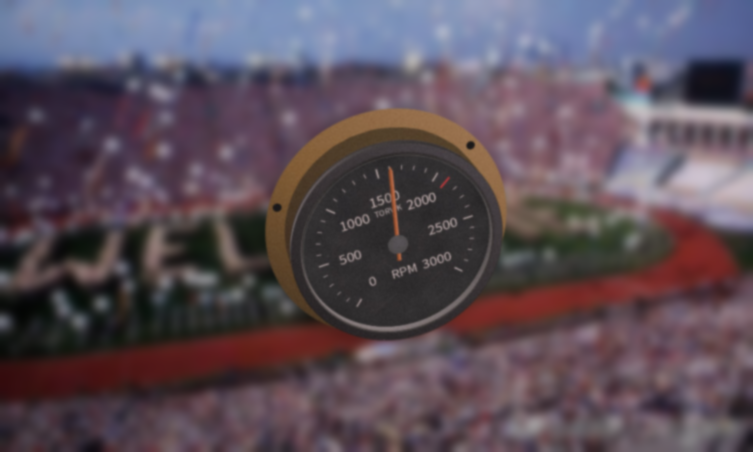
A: 1600 rpm
